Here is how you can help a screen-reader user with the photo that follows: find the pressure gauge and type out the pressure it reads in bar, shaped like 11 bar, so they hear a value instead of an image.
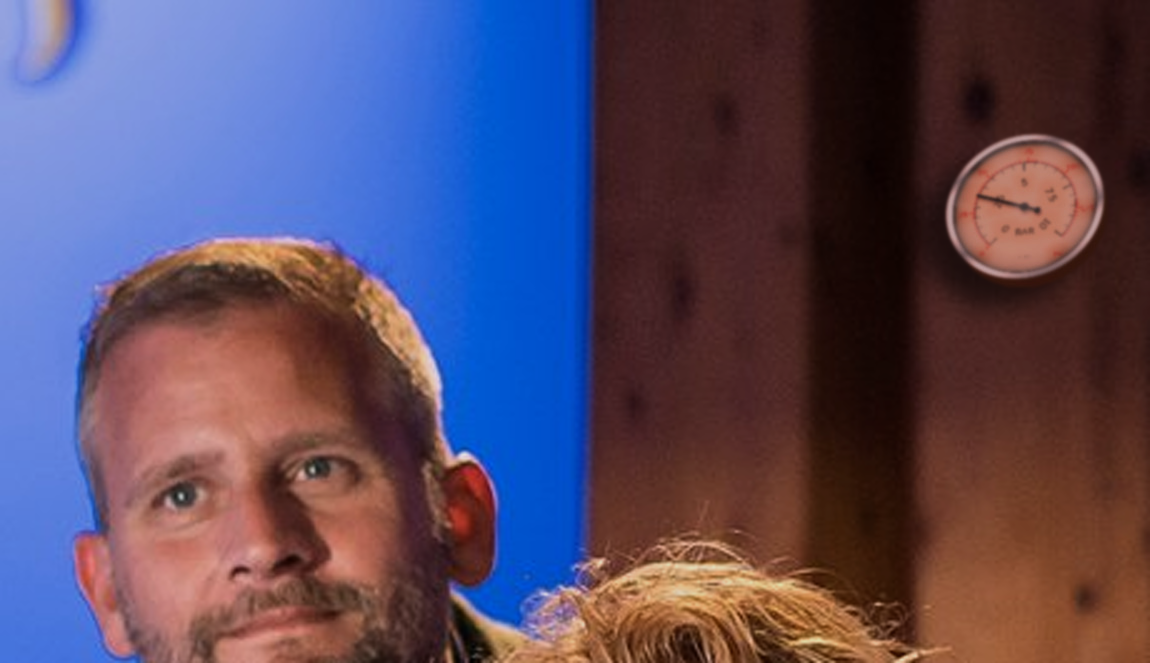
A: 2.5 bar
